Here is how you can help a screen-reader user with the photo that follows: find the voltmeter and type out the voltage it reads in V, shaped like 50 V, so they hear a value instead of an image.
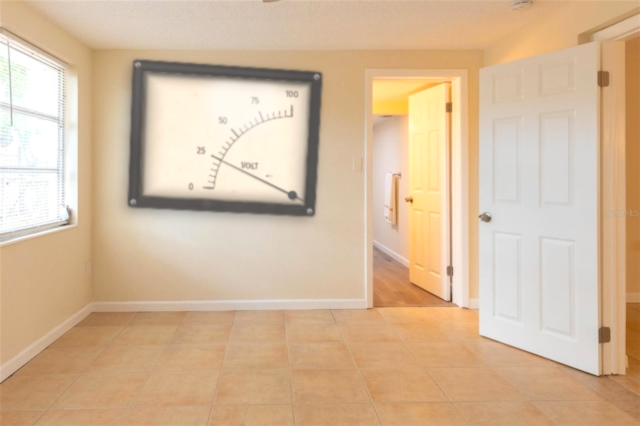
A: 25 V
